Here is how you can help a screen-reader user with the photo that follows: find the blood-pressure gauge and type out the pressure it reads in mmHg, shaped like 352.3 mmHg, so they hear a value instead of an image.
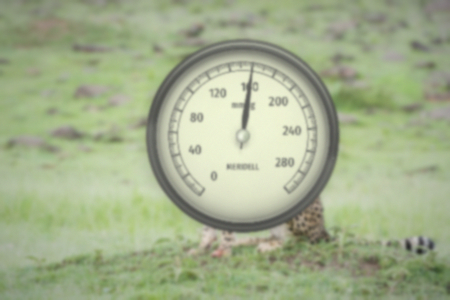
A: 160 mmHg
